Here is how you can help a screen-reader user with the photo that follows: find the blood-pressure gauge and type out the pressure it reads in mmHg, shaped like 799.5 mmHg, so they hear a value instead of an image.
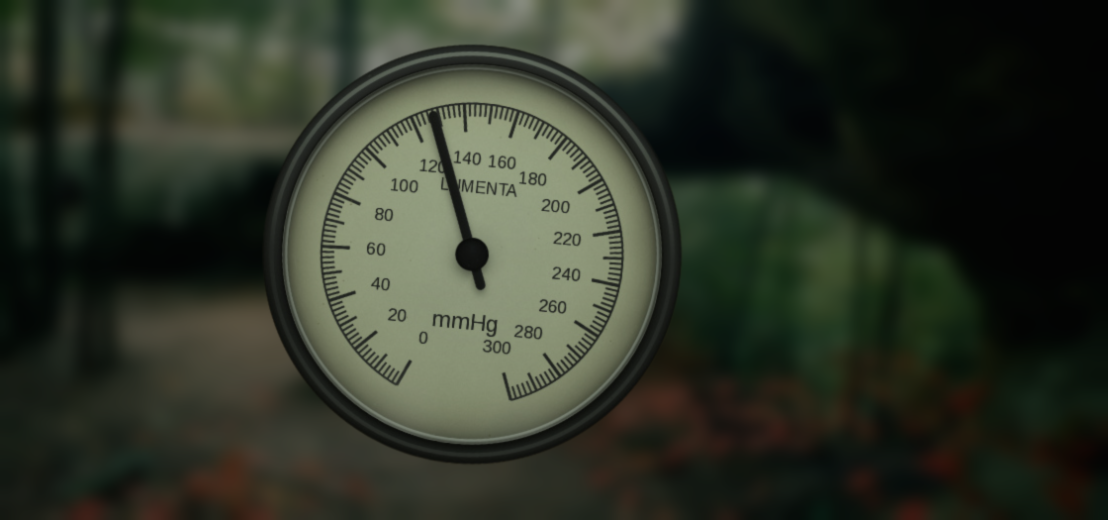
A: 128 mmHg
